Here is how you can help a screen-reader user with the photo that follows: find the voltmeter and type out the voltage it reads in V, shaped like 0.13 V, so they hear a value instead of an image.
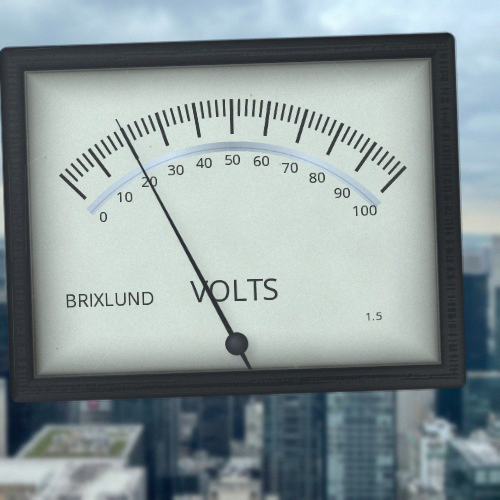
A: 20 V
